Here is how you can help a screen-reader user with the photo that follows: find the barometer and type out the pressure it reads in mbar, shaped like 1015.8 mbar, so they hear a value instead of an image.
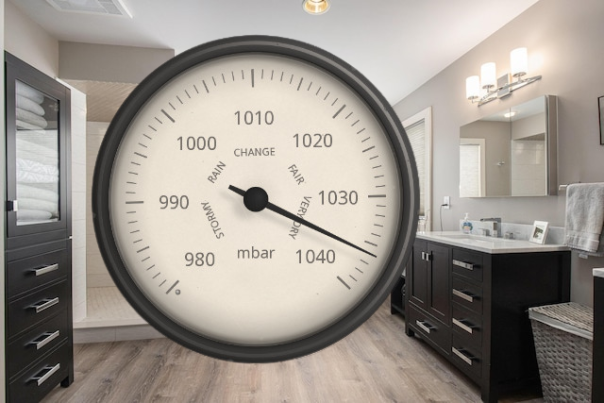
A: 1036 mbar
